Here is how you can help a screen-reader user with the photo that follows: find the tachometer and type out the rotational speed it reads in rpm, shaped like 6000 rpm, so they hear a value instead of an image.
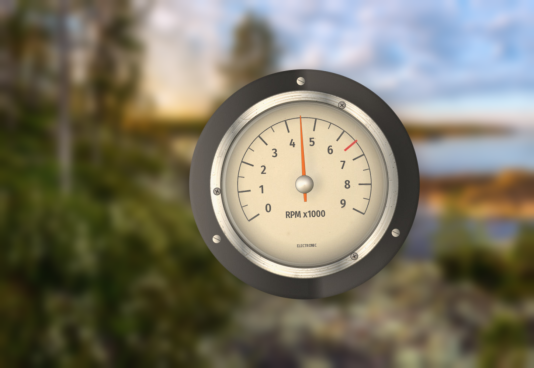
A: 4500 rpm
